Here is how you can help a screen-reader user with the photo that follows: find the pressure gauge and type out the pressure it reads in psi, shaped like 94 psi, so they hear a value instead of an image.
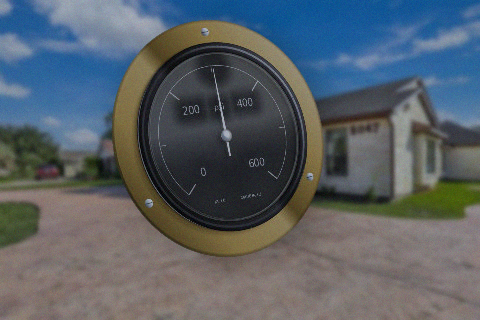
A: 300 psi
